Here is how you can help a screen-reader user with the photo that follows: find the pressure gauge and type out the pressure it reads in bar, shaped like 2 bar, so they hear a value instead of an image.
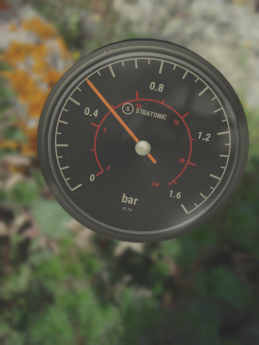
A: 0.5 bar
